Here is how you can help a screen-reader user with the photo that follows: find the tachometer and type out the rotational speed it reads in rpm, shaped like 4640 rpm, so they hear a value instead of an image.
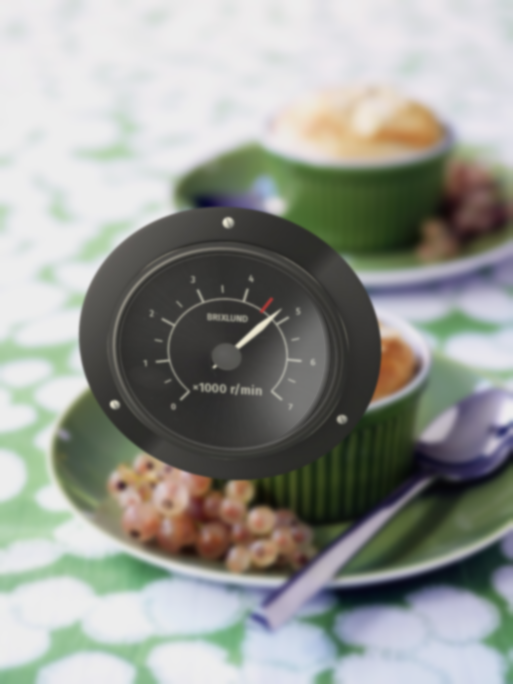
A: 4750 rpm
